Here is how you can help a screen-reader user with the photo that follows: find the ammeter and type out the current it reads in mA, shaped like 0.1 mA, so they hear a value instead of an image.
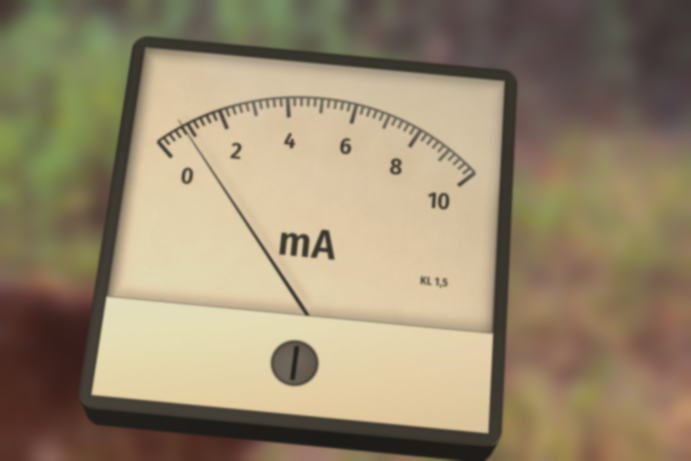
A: 0.8 mA
